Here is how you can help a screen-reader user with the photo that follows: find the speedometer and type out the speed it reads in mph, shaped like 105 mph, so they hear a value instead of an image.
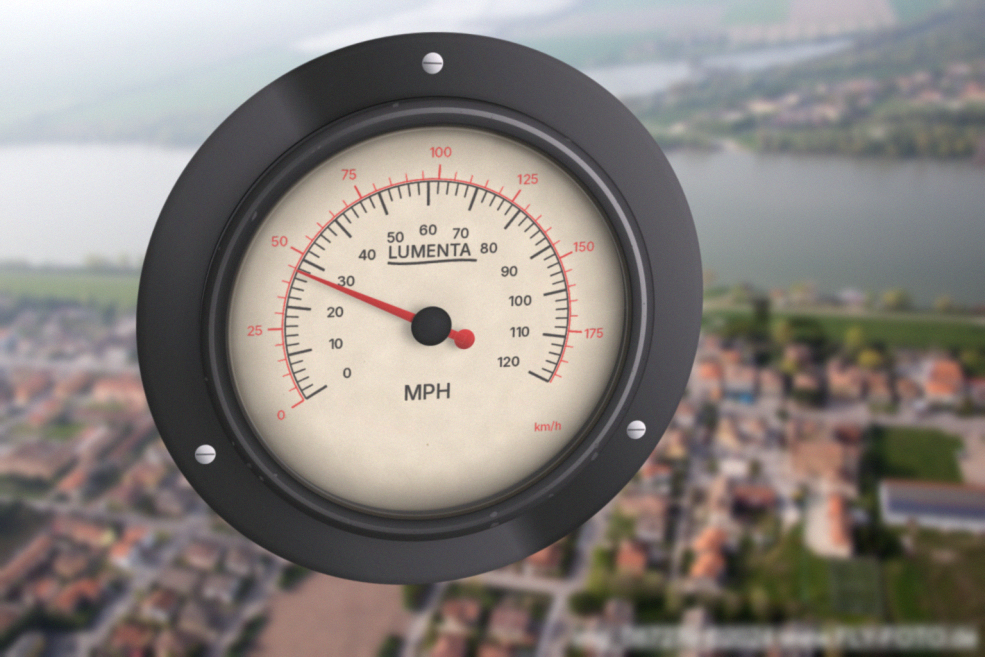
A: 28 mph
